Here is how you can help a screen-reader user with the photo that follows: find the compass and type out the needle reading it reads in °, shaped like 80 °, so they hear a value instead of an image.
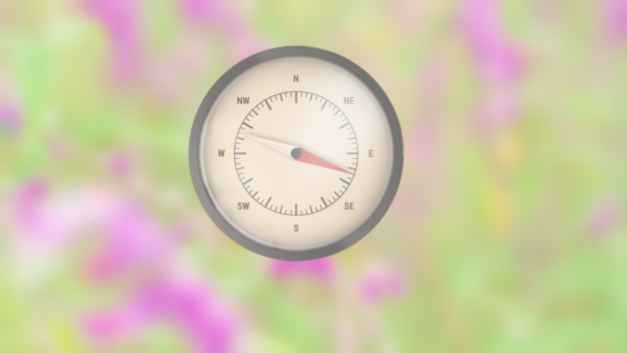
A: 110 °
